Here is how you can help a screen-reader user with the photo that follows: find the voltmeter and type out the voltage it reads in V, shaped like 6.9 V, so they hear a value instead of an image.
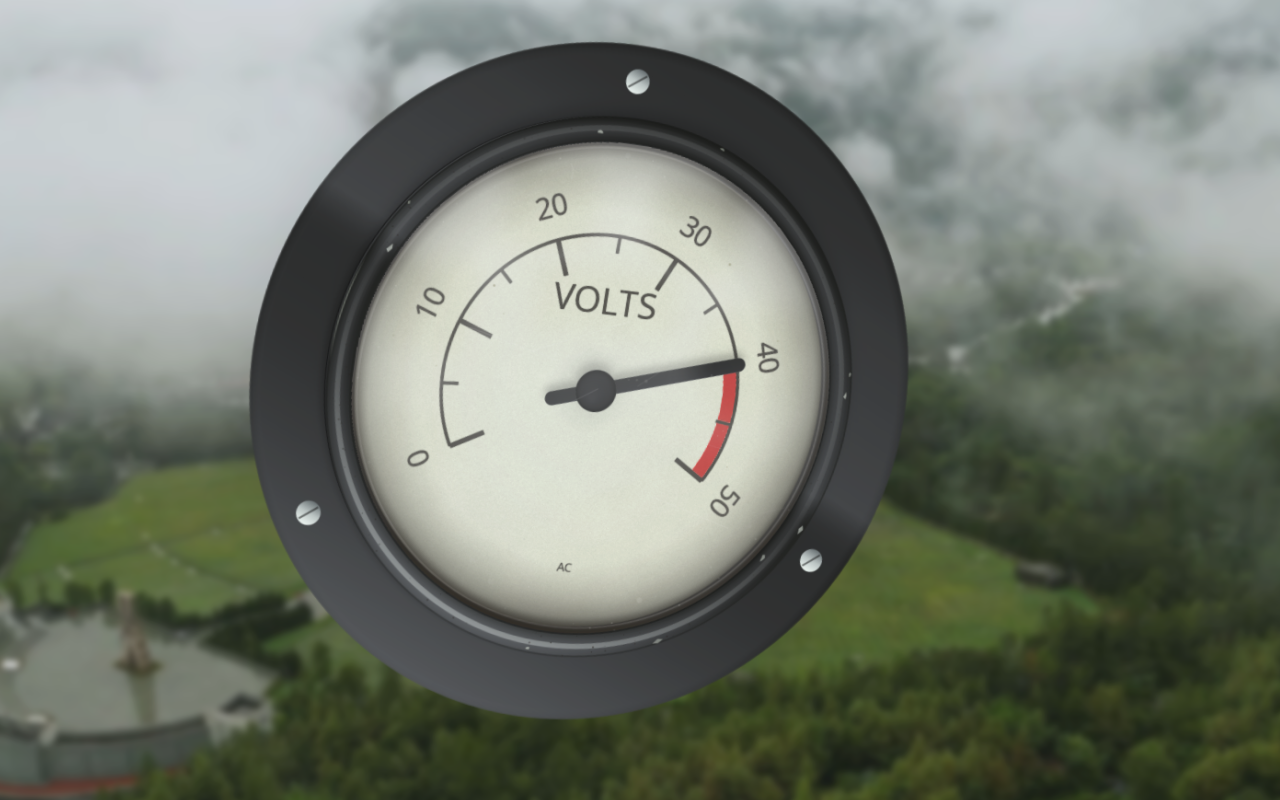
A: 40 V
